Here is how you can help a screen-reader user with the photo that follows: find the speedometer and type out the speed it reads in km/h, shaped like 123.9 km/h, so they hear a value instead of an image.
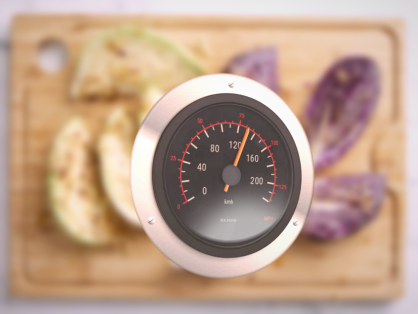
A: 130 km/h
